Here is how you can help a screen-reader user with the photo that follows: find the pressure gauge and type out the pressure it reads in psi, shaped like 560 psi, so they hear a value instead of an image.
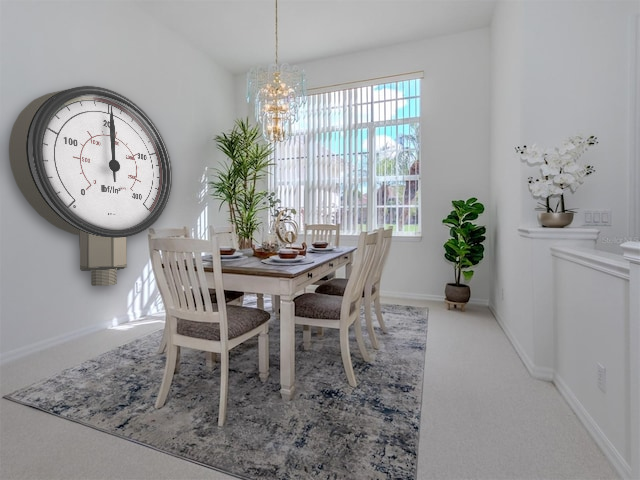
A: 200 psi
